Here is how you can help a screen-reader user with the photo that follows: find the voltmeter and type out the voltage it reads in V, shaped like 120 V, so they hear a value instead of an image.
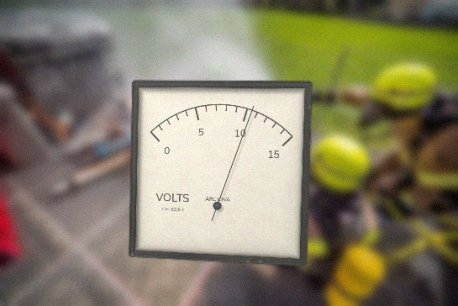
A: 10.5 V
